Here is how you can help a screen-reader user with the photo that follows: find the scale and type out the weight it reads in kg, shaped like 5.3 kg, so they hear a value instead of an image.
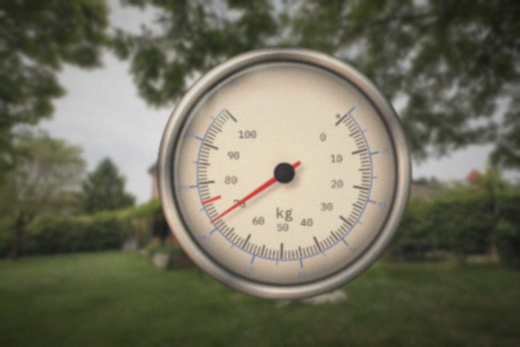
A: 70 kg
